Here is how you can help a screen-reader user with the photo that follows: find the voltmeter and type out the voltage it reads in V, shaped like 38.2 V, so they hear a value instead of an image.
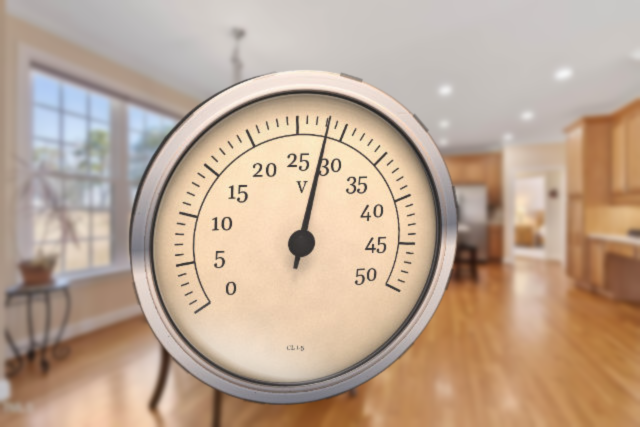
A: 28 V
